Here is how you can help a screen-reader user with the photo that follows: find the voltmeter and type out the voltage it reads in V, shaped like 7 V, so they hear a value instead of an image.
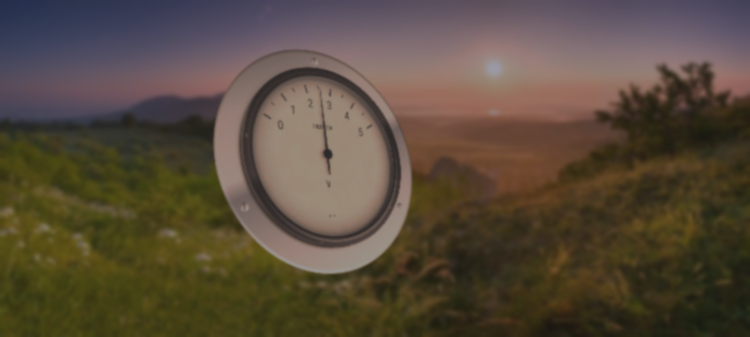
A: 2.5 V
